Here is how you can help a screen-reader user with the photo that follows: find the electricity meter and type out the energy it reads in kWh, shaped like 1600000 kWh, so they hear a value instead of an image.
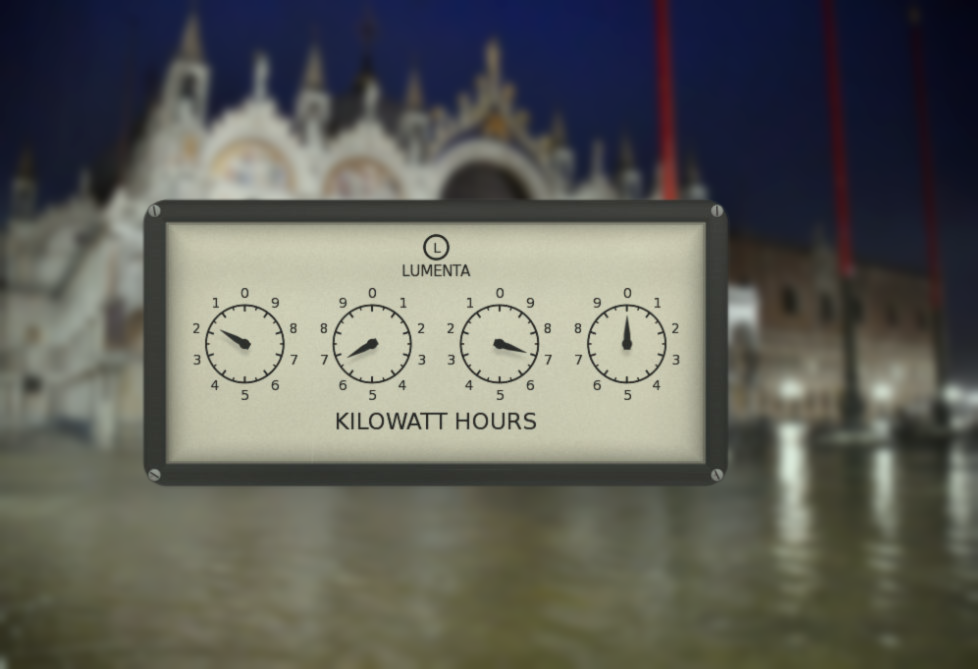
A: 1670 kWh
